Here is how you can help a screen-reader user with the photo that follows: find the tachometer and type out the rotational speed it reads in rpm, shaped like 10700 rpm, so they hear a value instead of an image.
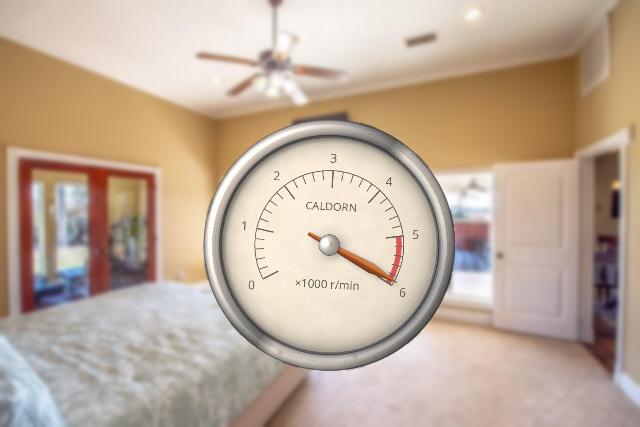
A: 5900 rpm
